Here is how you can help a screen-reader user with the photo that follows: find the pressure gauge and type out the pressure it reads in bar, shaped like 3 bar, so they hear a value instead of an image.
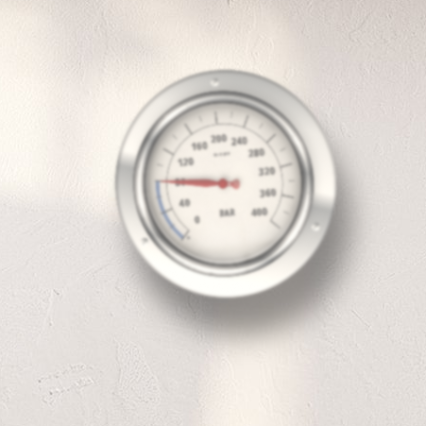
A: 80 bar
